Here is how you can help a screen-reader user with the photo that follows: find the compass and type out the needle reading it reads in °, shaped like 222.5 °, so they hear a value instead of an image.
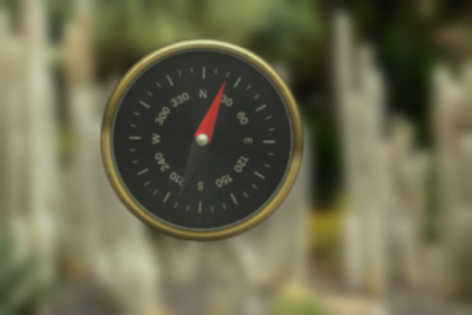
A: 20 °
